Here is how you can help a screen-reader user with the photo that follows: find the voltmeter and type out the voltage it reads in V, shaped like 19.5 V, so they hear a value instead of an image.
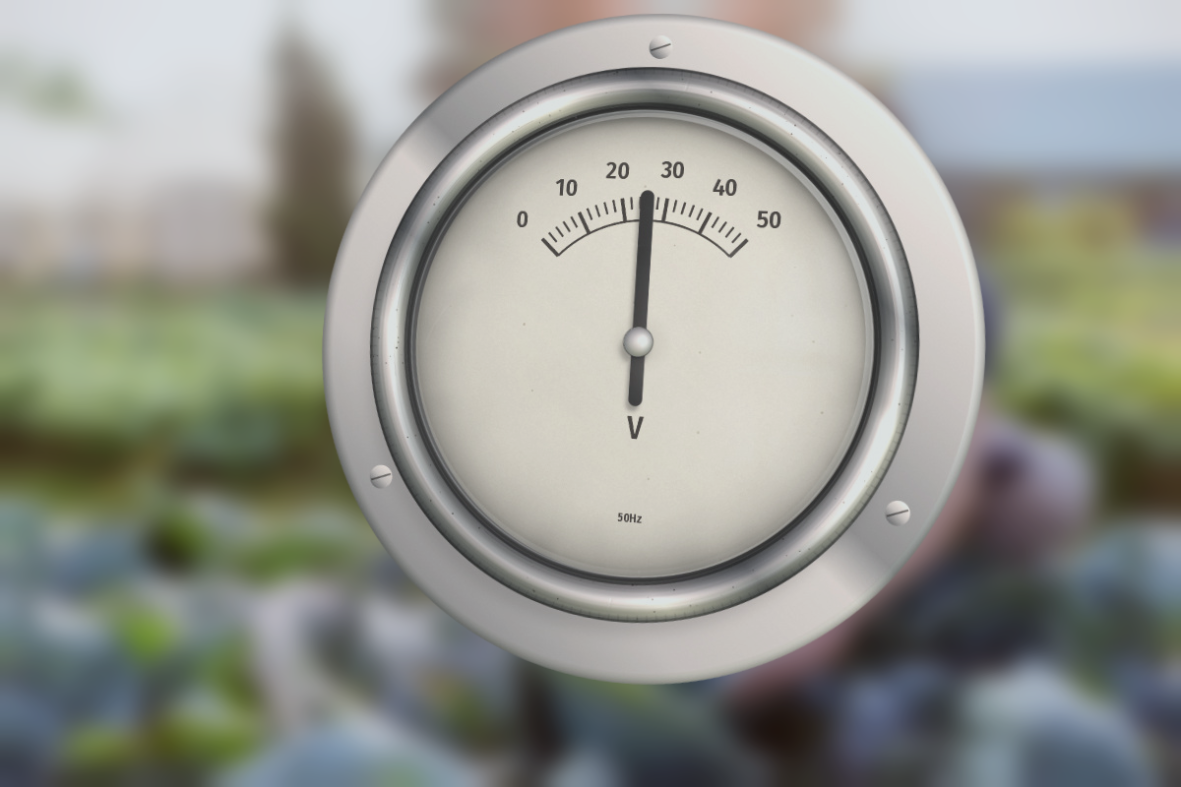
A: 26 V
